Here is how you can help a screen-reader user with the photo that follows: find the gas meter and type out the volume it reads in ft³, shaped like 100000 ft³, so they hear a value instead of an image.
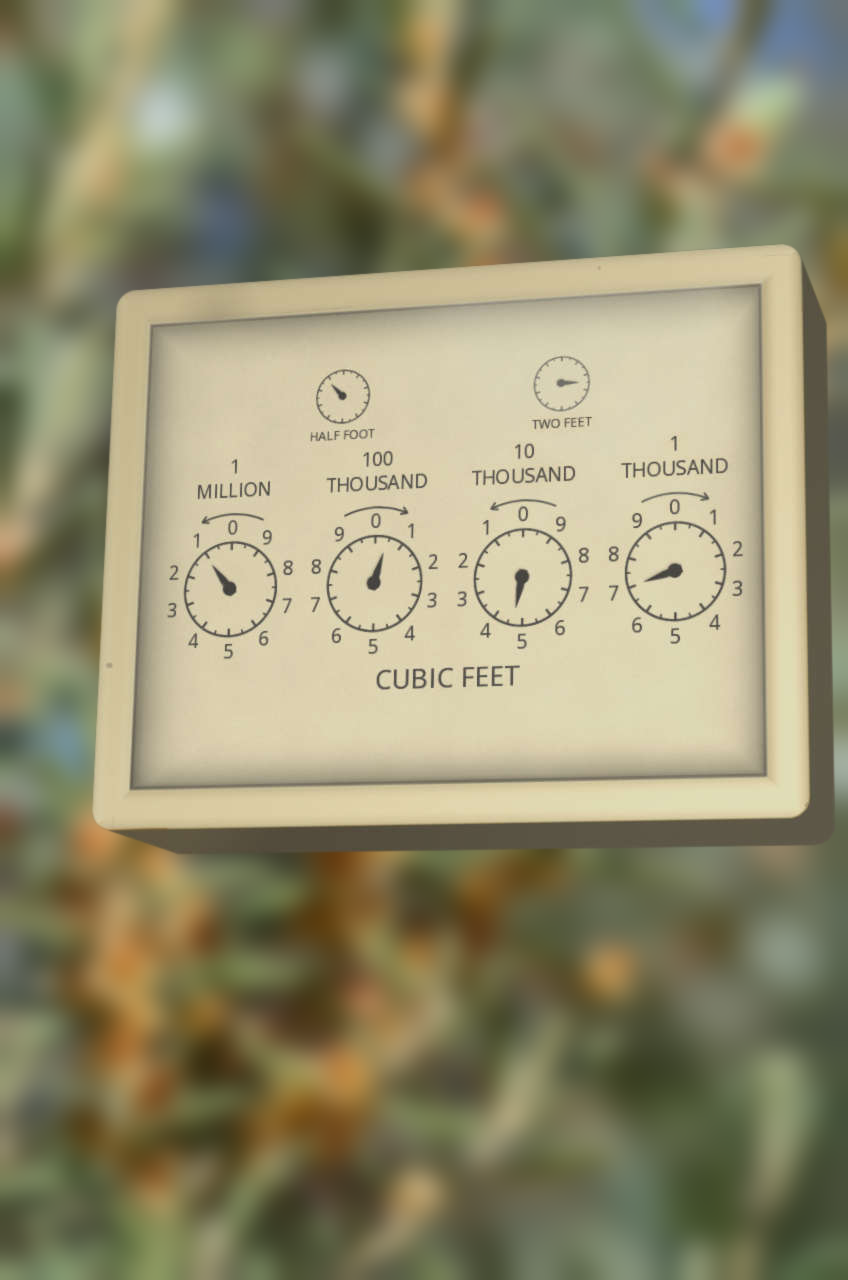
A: 104700 ft³
